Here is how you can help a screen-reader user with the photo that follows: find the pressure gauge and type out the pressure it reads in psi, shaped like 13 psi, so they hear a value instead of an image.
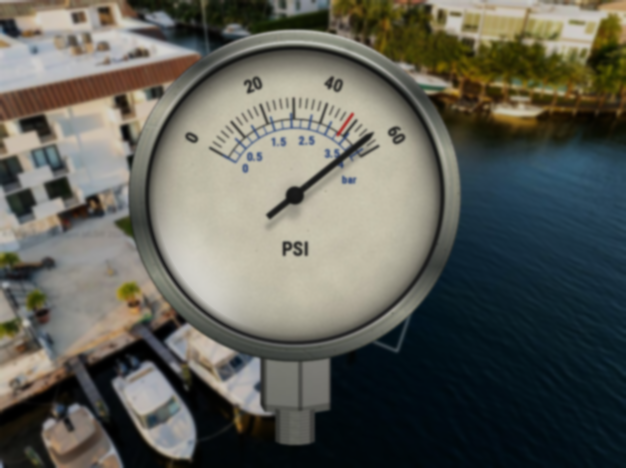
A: 56 psi
